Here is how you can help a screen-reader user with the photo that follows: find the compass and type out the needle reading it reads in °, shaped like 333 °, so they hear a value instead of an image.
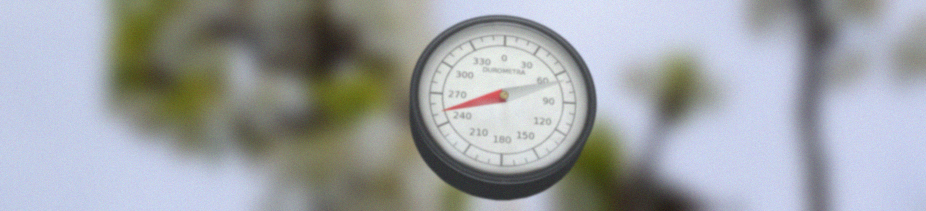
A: 250 °
